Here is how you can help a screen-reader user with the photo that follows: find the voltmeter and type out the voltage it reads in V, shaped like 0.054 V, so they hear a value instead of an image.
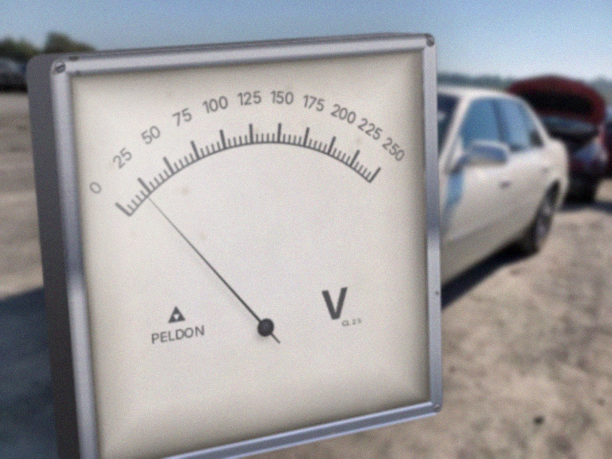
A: 20 V
